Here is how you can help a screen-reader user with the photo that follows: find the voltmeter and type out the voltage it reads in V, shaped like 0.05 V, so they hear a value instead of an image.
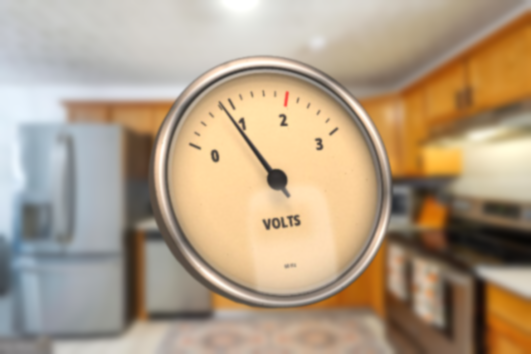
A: 0.8 V
